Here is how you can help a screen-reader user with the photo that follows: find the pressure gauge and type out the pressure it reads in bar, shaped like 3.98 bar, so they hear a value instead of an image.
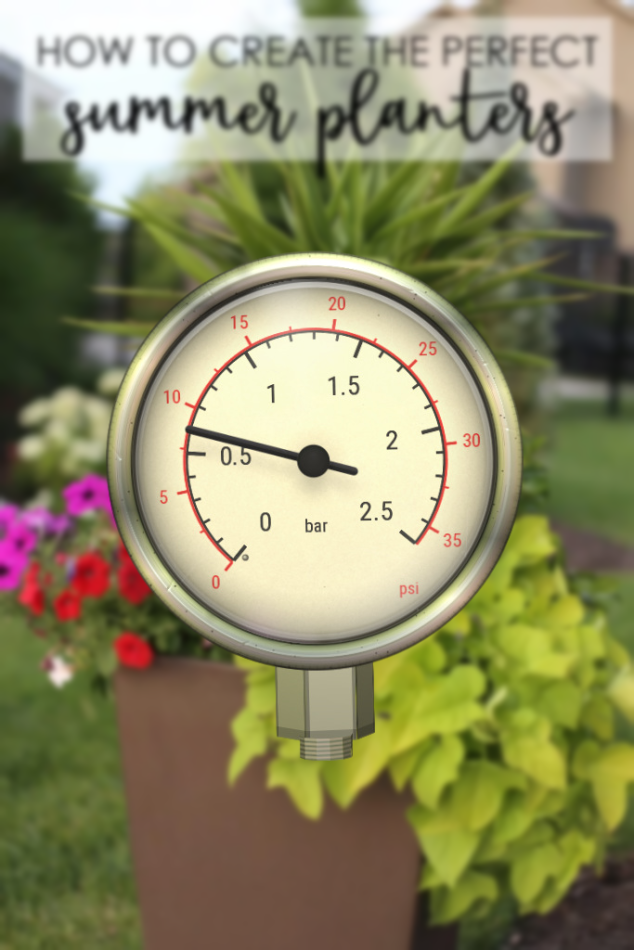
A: 0.6 bar
